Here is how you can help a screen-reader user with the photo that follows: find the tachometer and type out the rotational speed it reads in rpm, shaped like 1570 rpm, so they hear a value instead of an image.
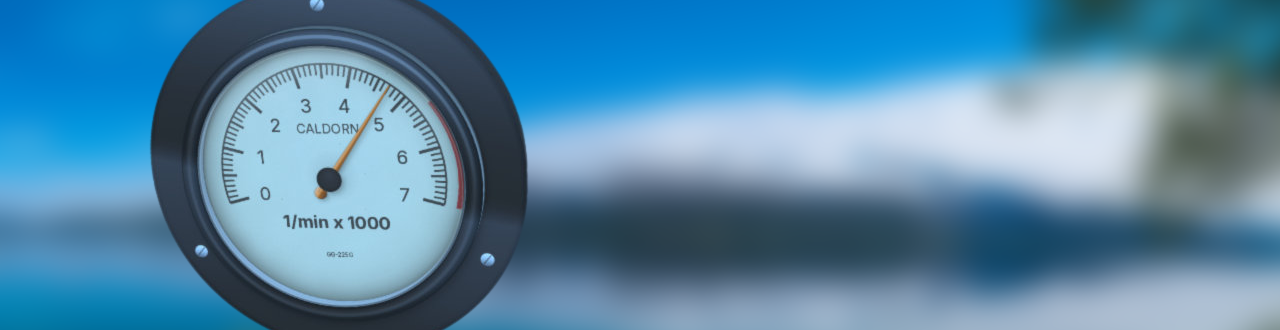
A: 4700 rpm
